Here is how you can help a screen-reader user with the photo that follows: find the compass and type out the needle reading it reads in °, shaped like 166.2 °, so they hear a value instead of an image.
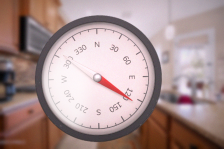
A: 125 °
